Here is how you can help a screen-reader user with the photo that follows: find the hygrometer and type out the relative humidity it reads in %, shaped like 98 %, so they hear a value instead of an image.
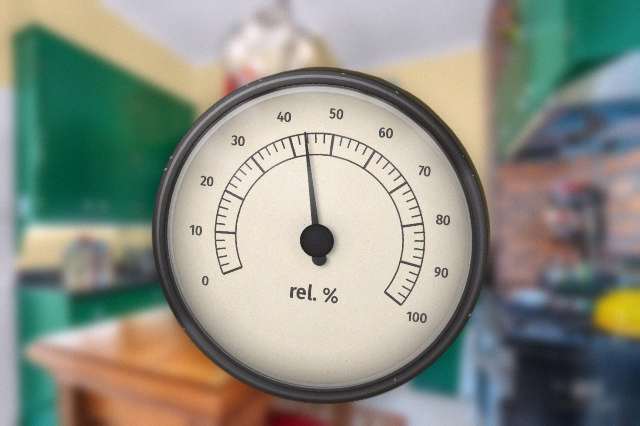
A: 44 %
